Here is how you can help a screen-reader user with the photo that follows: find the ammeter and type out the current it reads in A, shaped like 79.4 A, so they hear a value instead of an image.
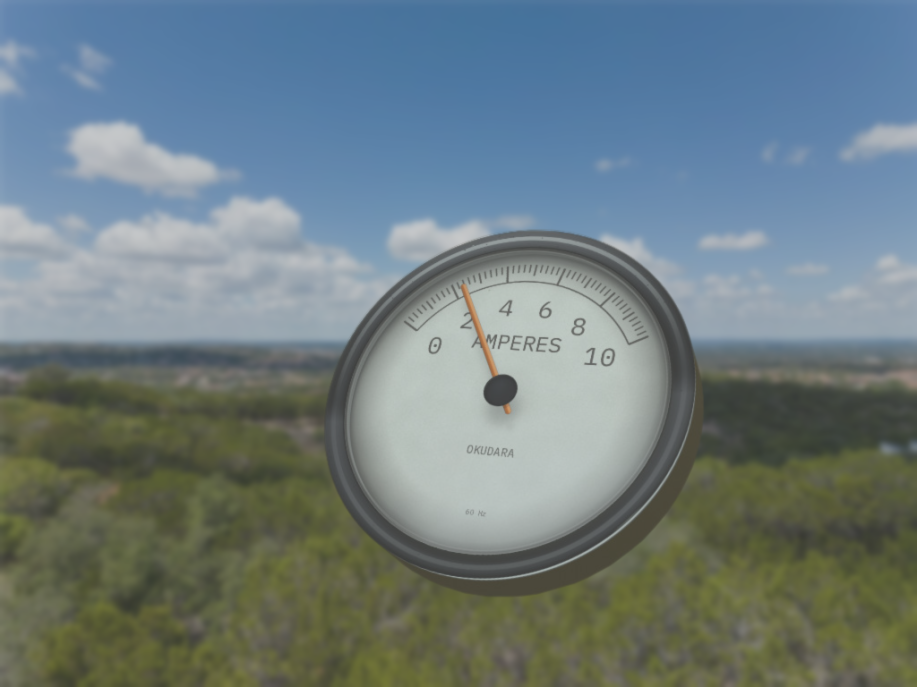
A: 2.4 A
